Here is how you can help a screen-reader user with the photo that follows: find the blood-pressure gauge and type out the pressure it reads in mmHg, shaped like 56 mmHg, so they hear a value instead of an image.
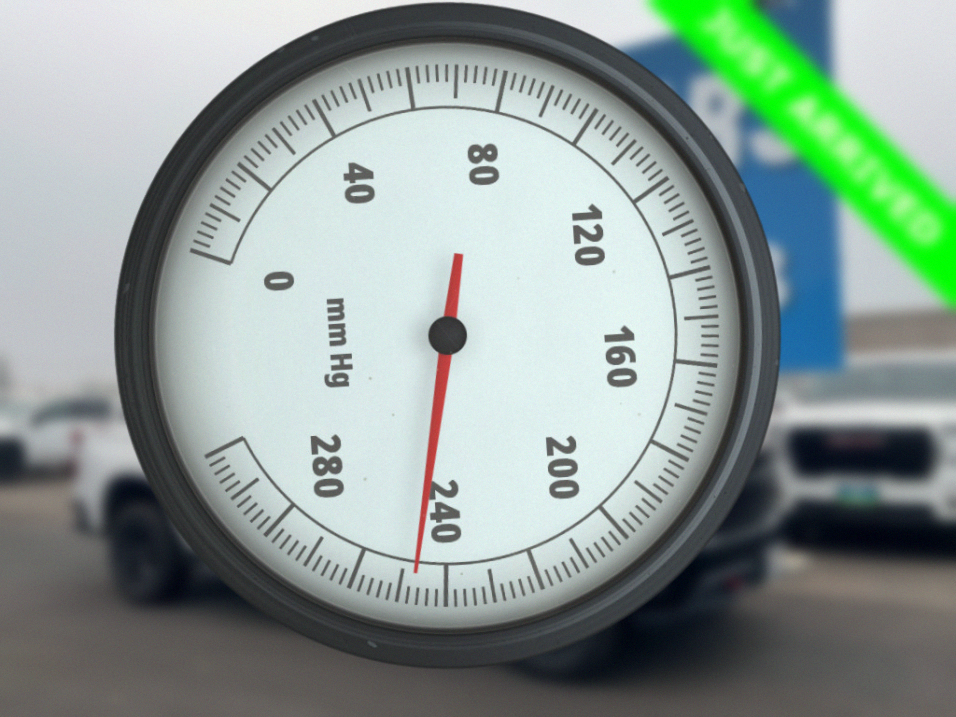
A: 247 mmHg
